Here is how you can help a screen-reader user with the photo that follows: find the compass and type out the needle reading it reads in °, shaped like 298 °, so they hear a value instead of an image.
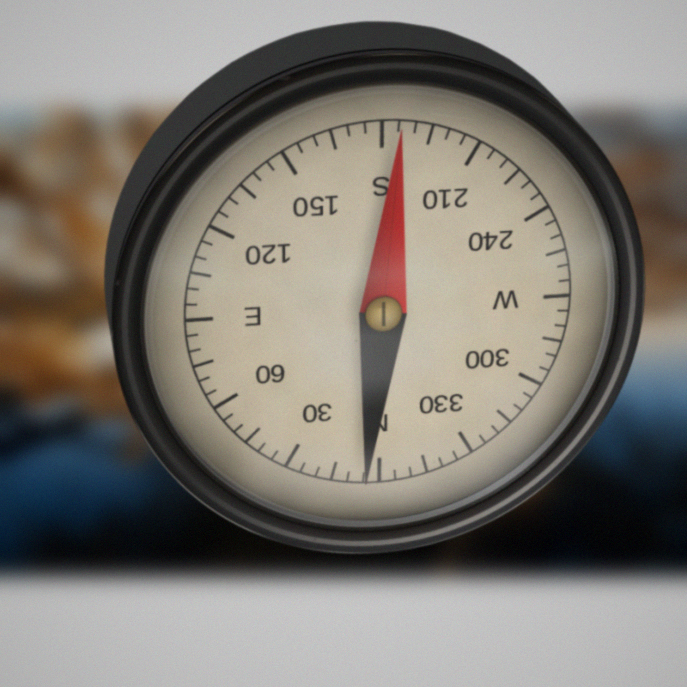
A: 185 °
